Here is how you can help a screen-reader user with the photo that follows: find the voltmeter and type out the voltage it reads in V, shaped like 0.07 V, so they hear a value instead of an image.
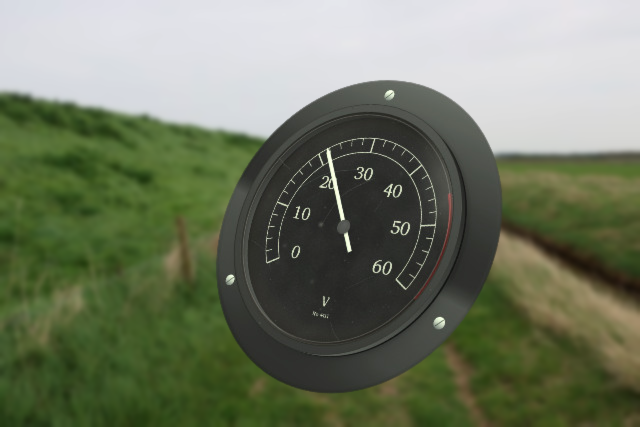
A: 22 V
